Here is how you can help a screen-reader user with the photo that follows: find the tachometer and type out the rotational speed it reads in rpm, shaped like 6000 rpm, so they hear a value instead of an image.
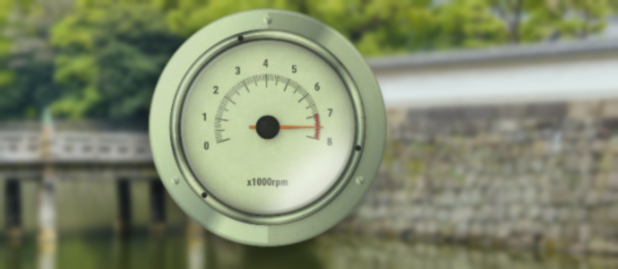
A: 7500 rpm
